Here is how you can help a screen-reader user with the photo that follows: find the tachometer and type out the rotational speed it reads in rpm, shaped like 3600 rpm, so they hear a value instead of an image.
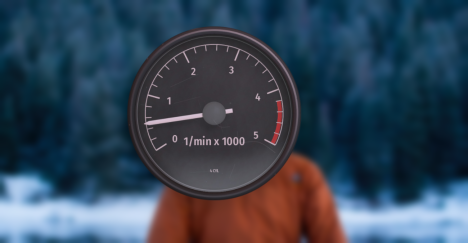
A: 500 rpm
